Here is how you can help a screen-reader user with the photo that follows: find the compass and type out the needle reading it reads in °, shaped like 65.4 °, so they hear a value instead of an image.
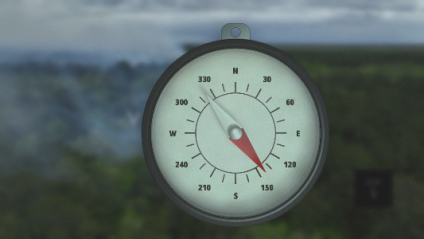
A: 142.5 °
